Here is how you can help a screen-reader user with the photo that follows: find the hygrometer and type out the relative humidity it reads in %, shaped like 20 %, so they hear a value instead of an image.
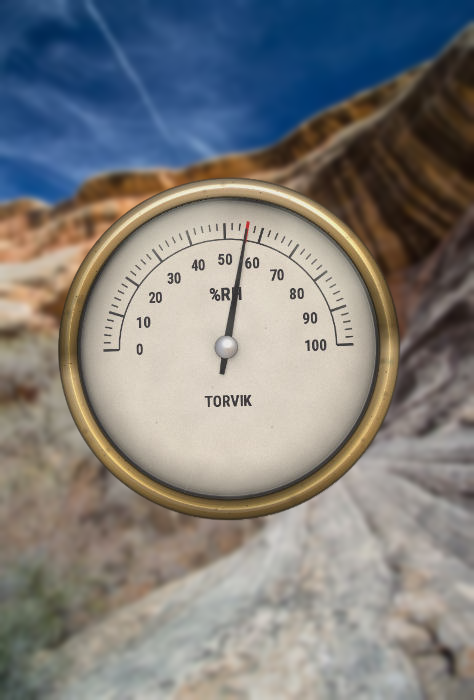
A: 56 %
